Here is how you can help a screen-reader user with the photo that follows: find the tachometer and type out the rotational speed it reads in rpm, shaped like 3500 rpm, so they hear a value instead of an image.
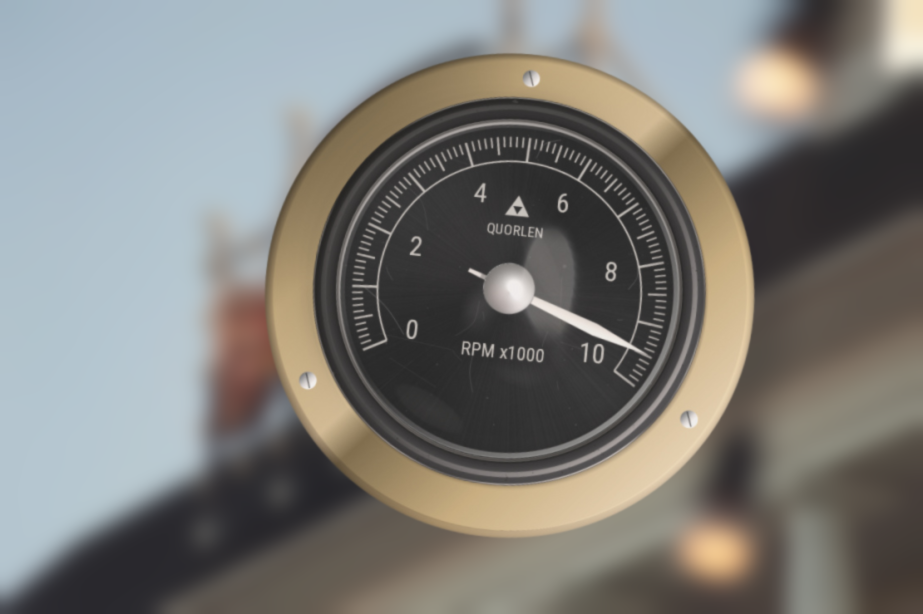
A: 9500 rpm
